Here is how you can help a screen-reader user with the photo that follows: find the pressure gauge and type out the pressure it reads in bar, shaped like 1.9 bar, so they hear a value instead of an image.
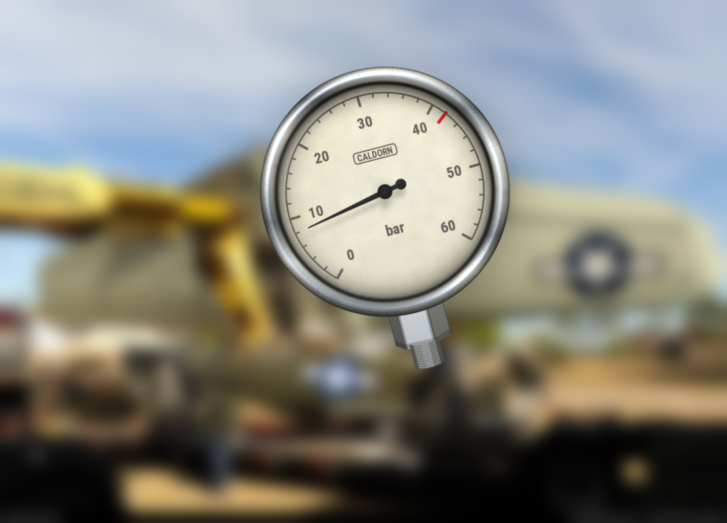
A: 8 bar
